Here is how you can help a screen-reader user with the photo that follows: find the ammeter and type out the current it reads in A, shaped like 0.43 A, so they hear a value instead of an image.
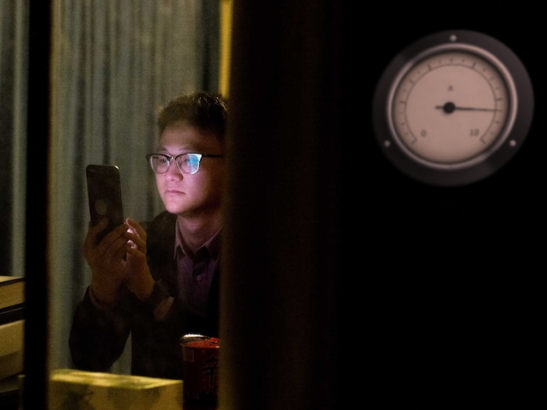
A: 8.5 A
